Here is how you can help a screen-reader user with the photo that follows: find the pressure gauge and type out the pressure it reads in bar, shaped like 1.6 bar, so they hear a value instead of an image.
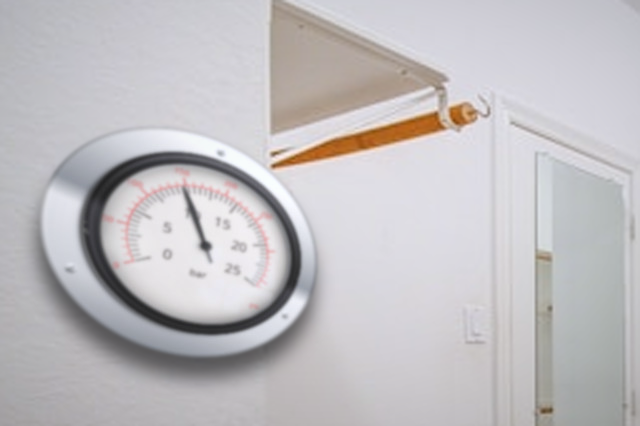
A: 10 bar
